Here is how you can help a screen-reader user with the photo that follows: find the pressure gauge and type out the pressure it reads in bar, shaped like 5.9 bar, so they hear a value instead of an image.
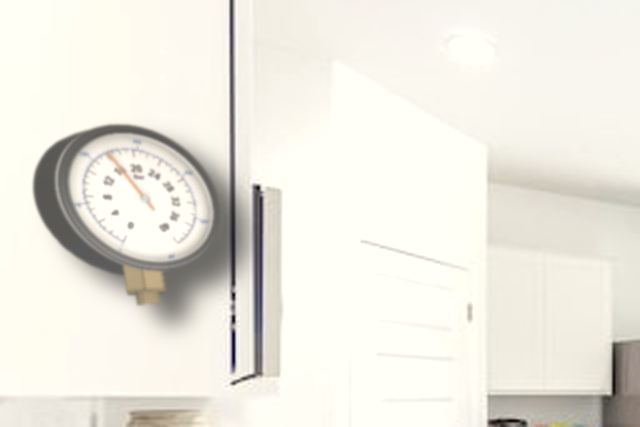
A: 16 bar
